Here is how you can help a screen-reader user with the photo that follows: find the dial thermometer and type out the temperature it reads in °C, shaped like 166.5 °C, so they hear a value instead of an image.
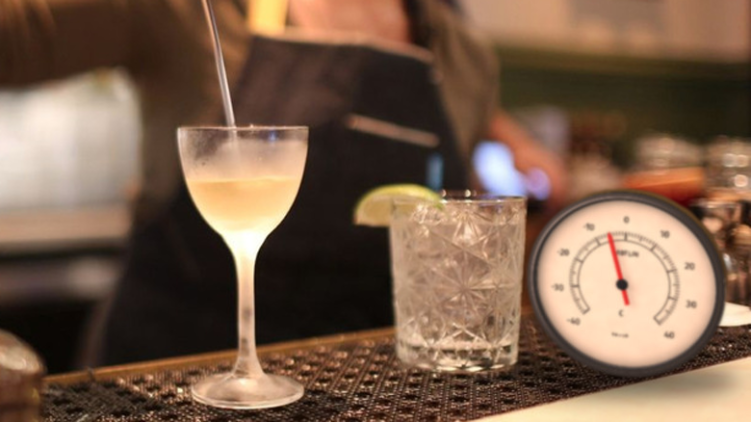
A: -5 °C
